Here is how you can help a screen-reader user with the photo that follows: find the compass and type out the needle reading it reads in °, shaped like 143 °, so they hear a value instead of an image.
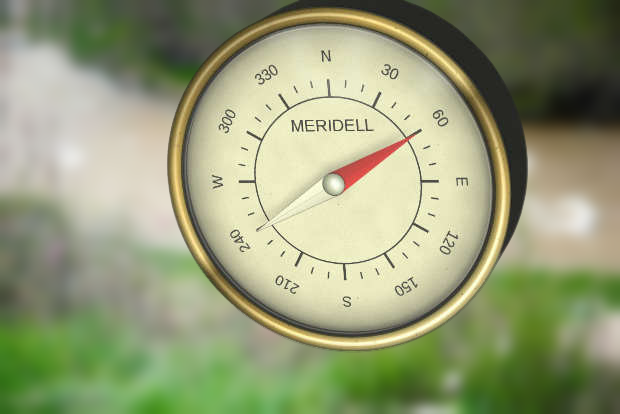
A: 60 °
